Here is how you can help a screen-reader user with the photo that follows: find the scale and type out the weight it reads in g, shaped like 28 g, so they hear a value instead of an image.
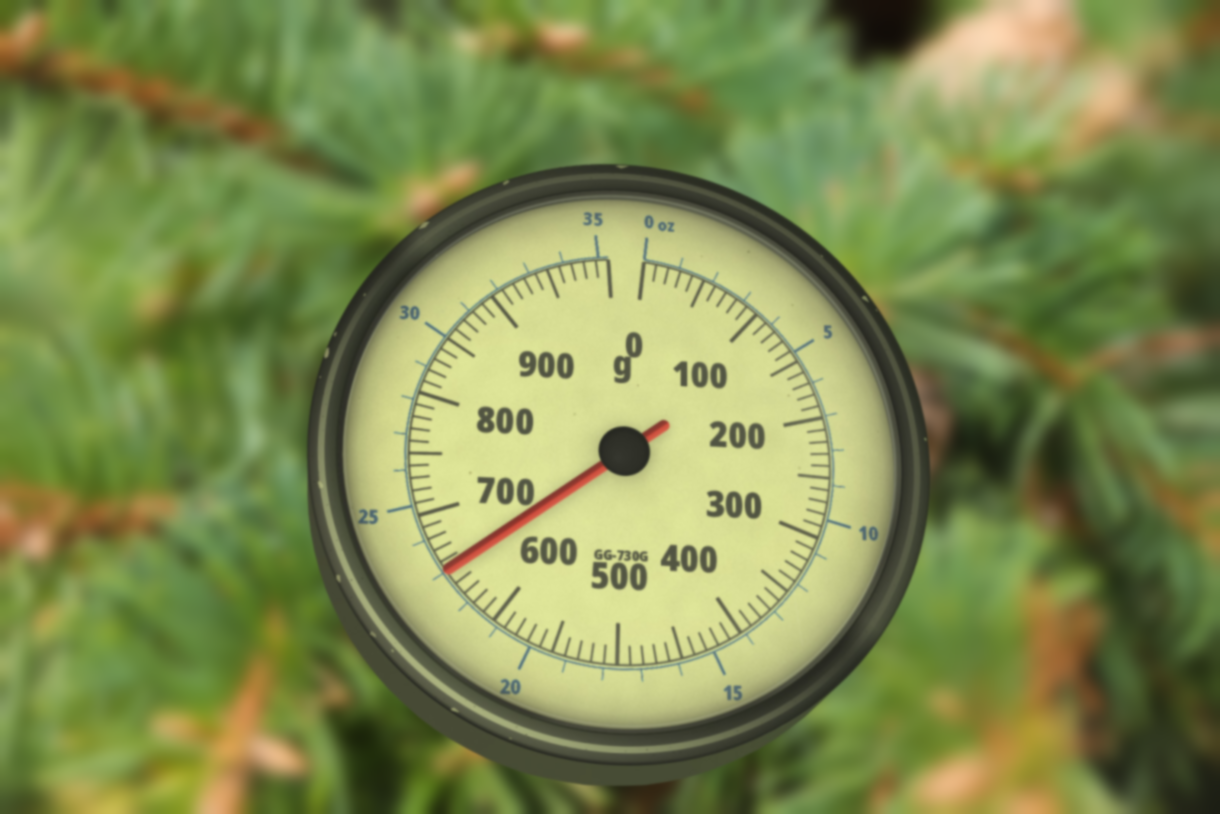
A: 650 g
